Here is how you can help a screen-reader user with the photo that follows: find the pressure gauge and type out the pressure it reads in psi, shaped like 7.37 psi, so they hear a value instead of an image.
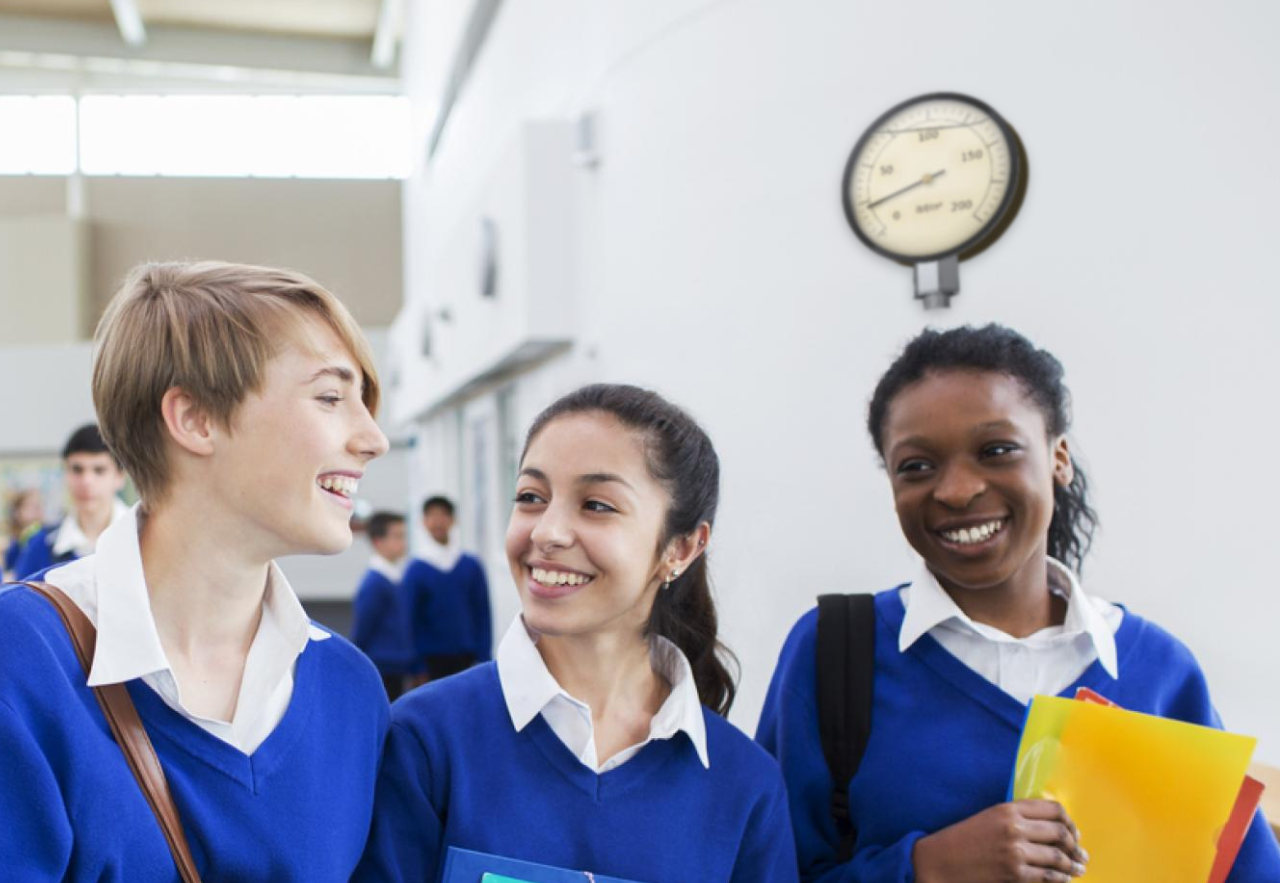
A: 20 psi
